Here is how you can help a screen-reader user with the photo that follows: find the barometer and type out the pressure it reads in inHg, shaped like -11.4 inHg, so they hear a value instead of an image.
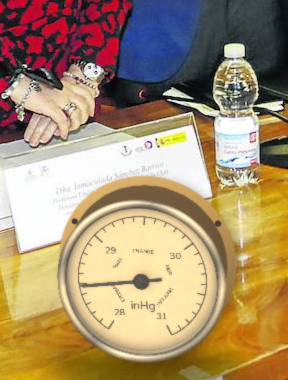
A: 28.5 inHg
